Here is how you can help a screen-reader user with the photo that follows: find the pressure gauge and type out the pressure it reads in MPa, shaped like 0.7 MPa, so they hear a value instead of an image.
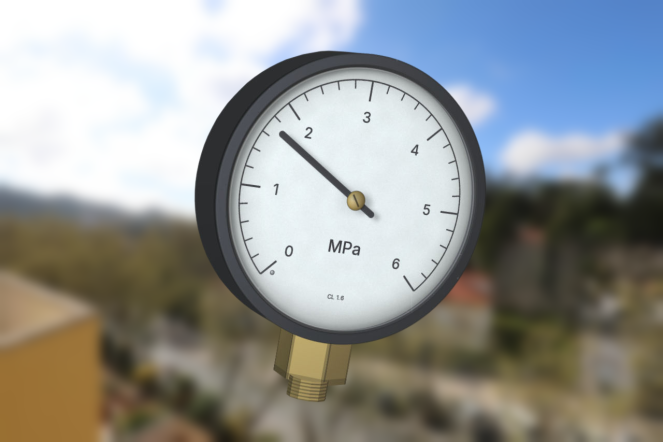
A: 1.7 MPa
